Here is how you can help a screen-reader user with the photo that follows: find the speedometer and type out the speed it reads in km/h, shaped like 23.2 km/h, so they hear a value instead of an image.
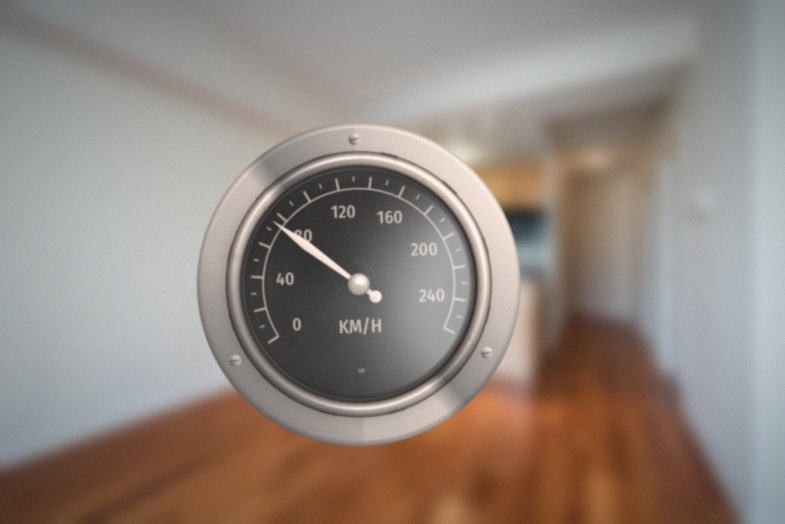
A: 75 km/h
